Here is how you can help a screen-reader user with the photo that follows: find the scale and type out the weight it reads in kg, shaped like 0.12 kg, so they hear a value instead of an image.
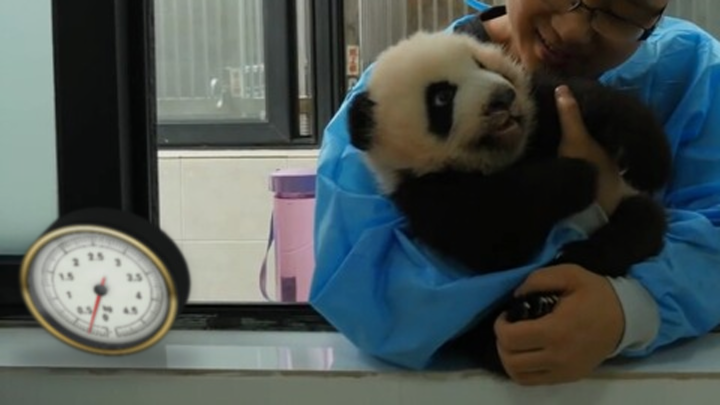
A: 0.25 kg
